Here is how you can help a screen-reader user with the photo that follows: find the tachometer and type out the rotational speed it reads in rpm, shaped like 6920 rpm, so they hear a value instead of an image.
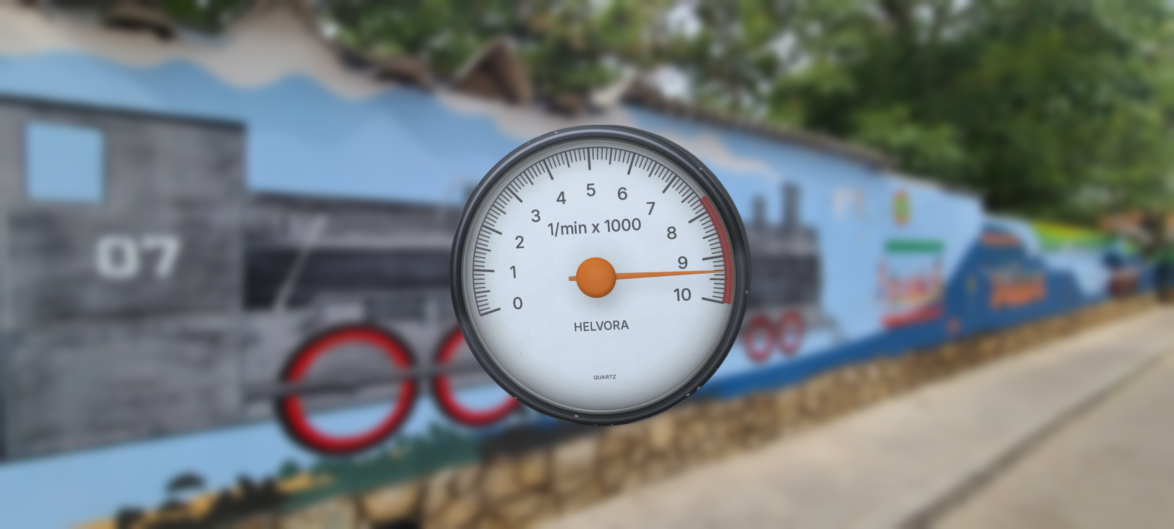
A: 9300 rpm
